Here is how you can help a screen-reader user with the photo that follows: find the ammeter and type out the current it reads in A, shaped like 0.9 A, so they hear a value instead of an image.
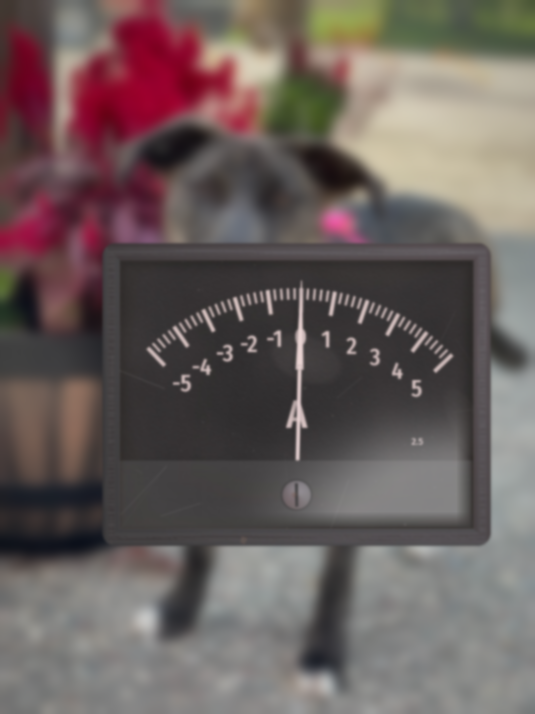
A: 0 A
